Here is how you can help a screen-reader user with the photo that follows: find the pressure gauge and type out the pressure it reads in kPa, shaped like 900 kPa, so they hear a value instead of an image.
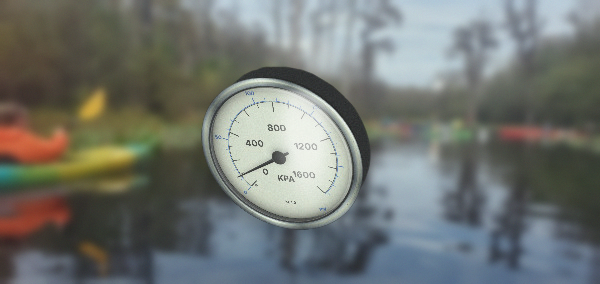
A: 100 kPa
